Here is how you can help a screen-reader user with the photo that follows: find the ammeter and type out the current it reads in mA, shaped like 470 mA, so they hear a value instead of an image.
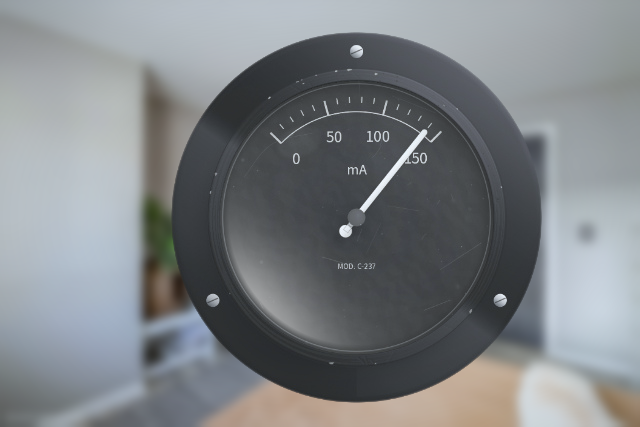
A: 140 mA
